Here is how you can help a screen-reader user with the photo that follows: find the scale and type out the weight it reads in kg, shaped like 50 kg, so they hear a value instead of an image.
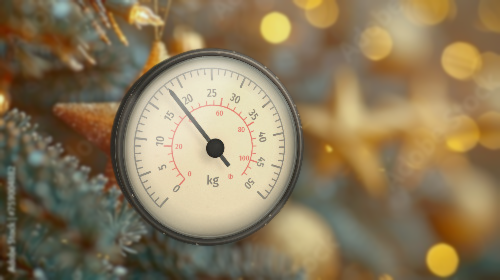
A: 18 kg
